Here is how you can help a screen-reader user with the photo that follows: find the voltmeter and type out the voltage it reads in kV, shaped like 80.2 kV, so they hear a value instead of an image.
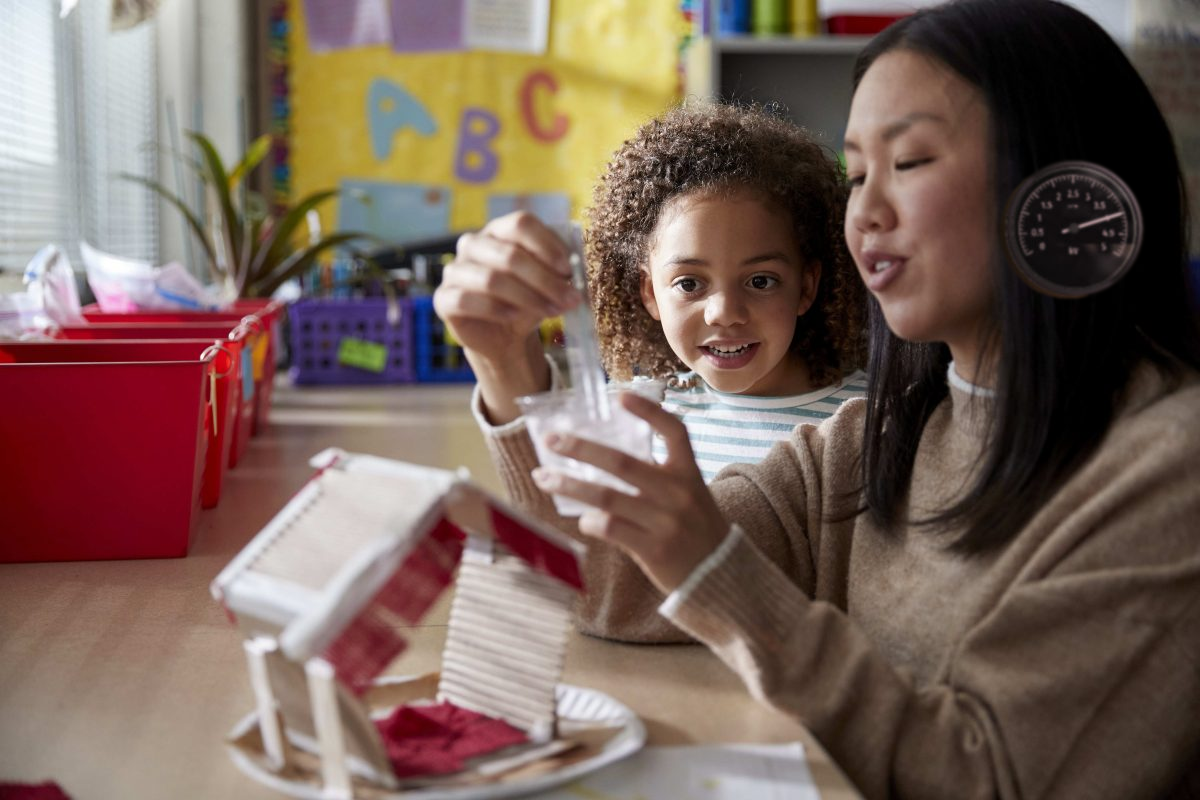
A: 4 kV
